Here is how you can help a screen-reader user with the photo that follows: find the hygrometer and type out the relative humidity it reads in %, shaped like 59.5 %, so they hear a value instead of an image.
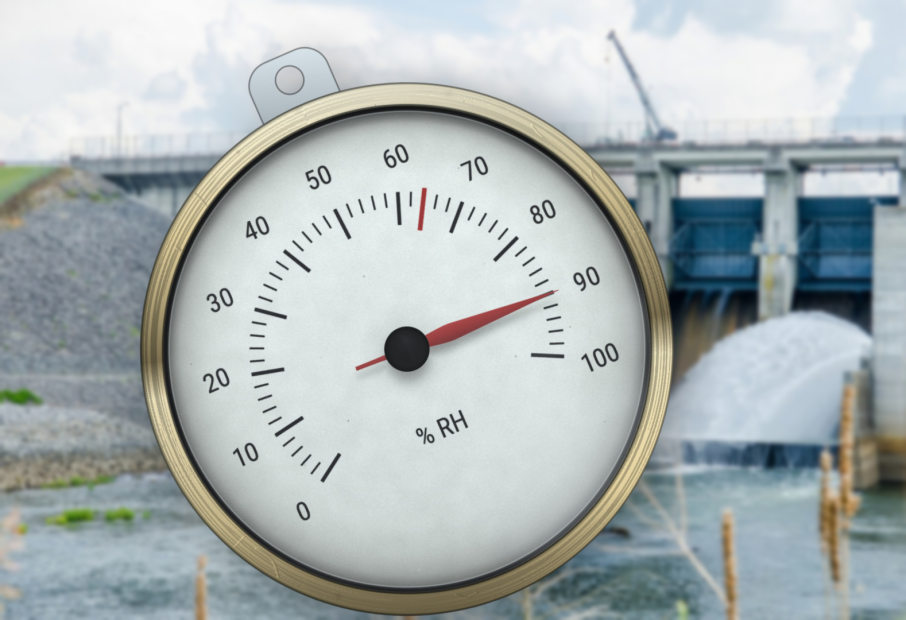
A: 90 %
